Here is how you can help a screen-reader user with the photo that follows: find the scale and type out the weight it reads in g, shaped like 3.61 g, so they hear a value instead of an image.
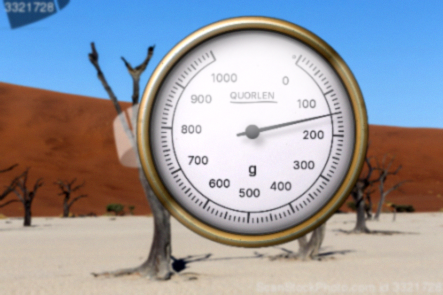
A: 150 g
